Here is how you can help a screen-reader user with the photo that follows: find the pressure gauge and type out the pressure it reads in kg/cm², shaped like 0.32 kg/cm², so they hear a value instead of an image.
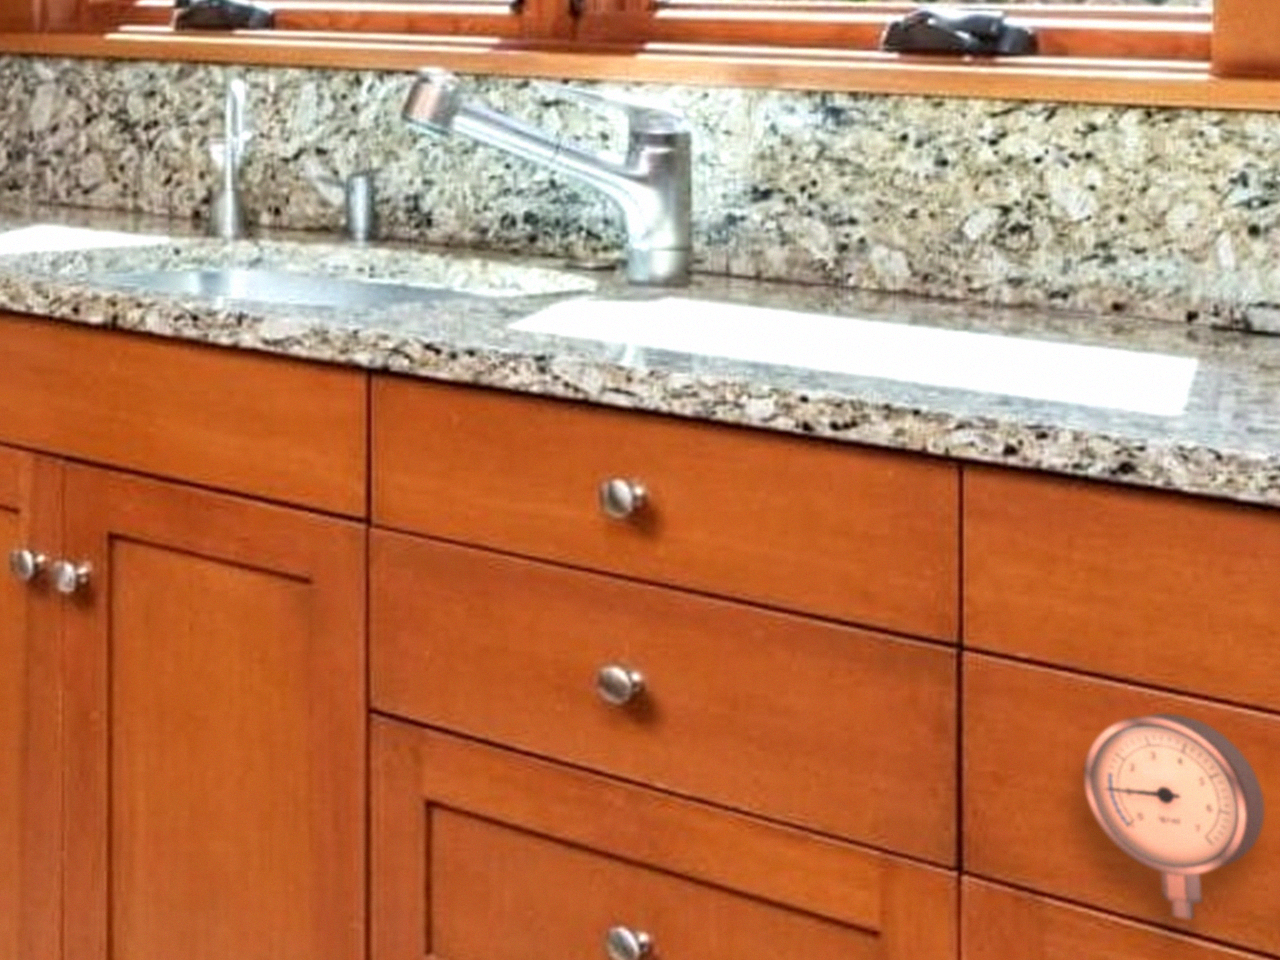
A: 1 kg/cm²
